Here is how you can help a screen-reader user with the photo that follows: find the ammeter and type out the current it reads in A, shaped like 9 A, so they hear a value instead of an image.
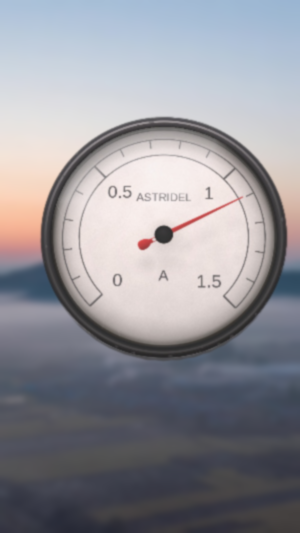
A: 1.1 A
